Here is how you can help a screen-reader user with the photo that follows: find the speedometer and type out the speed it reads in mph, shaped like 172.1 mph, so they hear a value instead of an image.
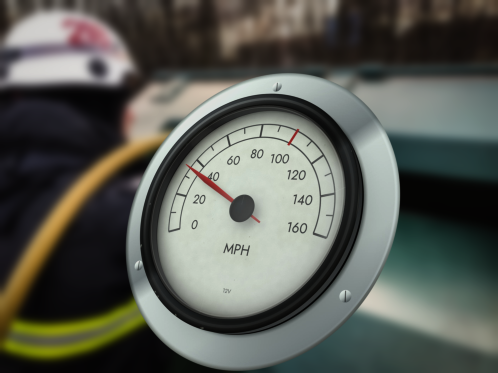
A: 35 mph
